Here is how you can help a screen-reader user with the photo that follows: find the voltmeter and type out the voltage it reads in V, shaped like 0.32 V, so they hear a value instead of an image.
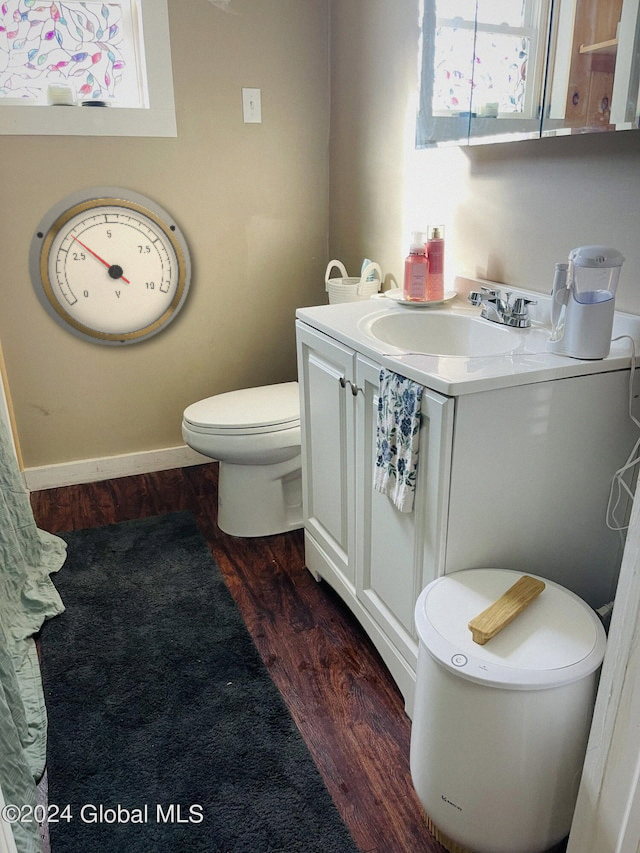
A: 3.25 V
